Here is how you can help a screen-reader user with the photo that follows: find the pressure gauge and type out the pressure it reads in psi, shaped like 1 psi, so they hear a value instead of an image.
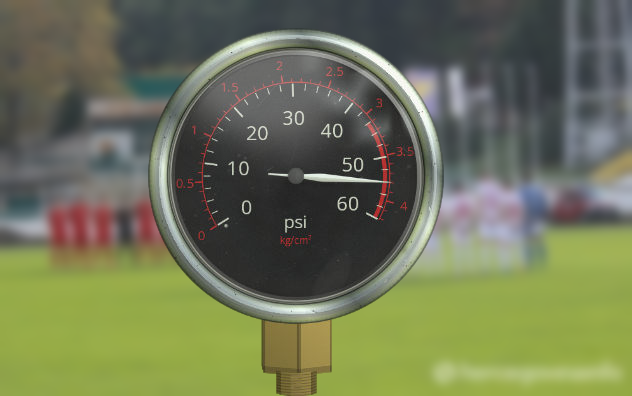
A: 54 psi
